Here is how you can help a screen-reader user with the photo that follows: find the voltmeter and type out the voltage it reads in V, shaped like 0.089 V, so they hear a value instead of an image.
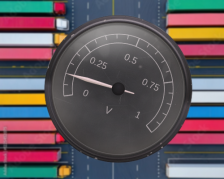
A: 0.1 V
